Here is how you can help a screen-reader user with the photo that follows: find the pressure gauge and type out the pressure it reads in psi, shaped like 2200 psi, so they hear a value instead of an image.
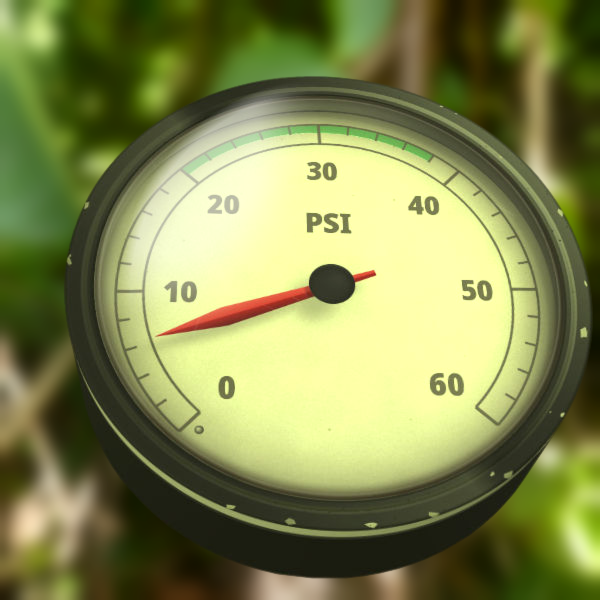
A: 6 psi
